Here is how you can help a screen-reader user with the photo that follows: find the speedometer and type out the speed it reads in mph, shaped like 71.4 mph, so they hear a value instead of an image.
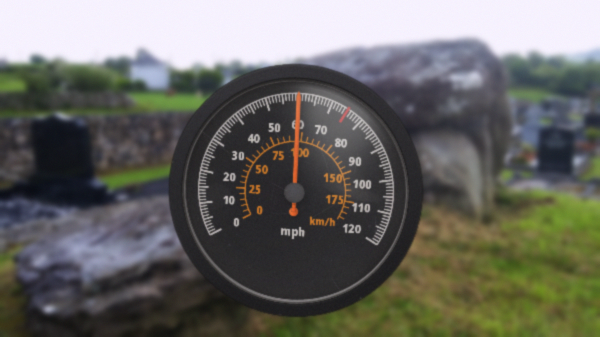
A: 60 mph
